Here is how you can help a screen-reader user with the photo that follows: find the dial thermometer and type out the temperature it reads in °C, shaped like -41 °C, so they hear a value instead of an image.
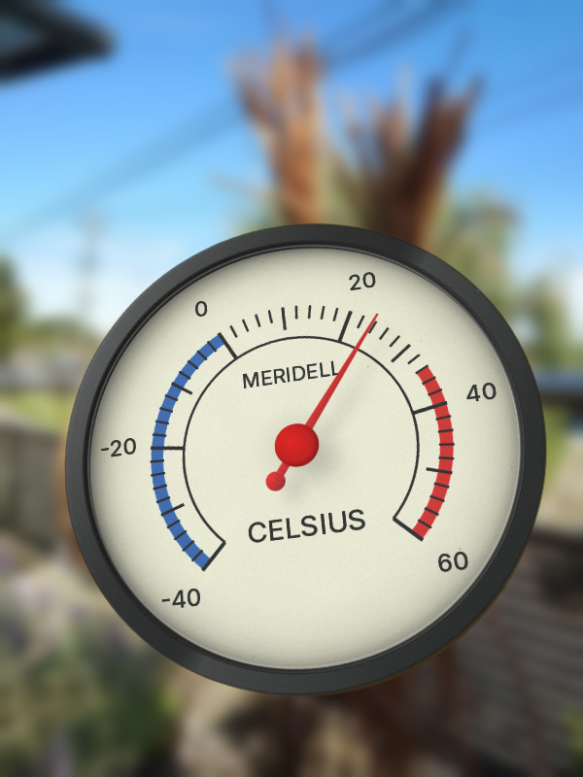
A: 24 °C
